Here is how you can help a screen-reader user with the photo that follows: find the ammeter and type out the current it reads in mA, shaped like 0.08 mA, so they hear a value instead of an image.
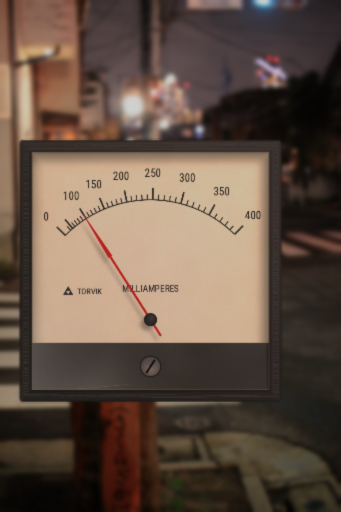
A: 100 mA
